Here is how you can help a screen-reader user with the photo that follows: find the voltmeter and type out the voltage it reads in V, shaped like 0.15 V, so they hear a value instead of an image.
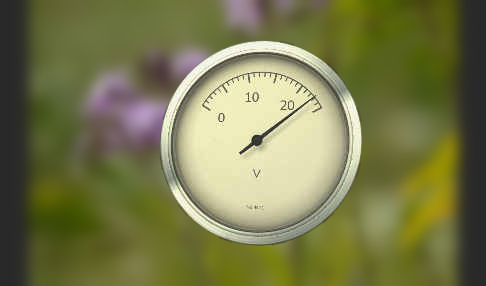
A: 23 V
